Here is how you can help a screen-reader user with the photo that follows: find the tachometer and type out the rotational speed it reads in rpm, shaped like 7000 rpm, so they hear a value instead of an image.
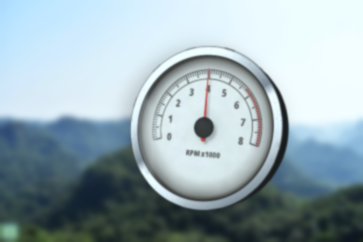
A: 4000 rpm
